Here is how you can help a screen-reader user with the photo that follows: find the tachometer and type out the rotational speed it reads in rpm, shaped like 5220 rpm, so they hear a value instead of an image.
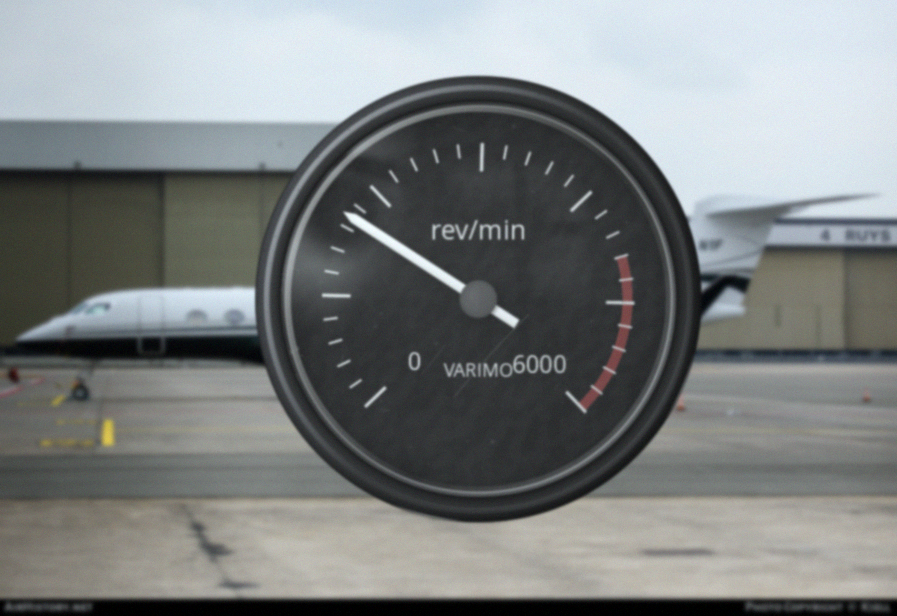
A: 1700 rpm
